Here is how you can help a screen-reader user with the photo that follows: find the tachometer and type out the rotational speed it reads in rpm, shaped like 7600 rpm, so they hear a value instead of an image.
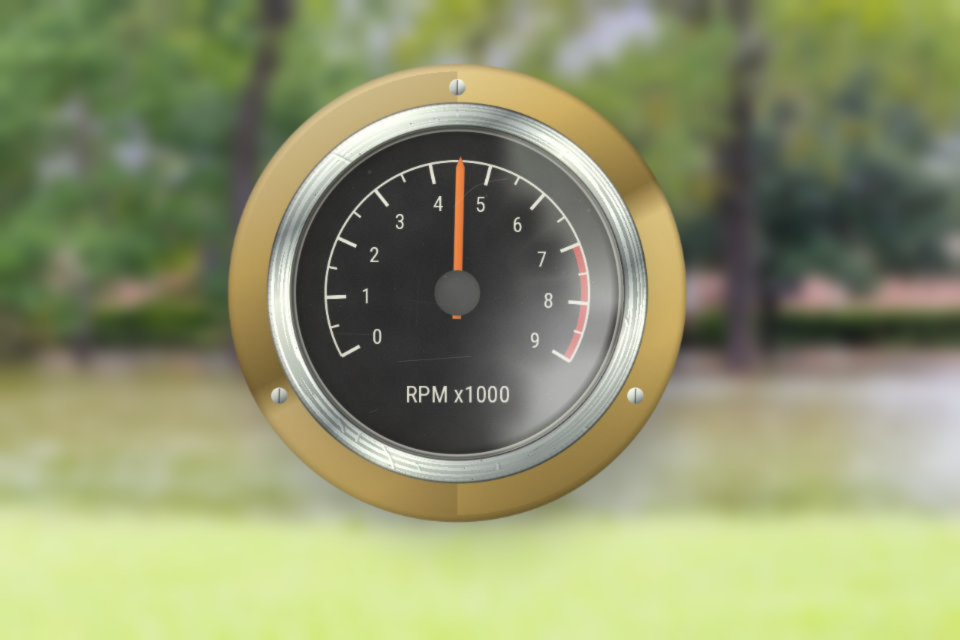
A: 4500 rpm
